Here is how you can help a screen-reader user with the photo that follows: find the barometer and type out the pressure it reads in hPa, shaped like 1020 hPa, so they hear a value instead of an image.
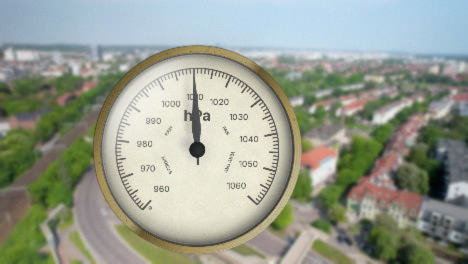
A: 1010 hPa
